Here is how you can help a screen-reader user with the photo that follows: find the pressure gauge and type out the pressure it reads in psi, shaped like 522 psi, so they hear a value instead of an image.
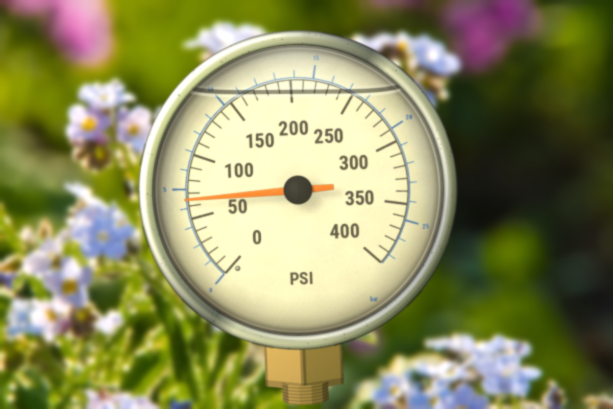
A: 65 psi
